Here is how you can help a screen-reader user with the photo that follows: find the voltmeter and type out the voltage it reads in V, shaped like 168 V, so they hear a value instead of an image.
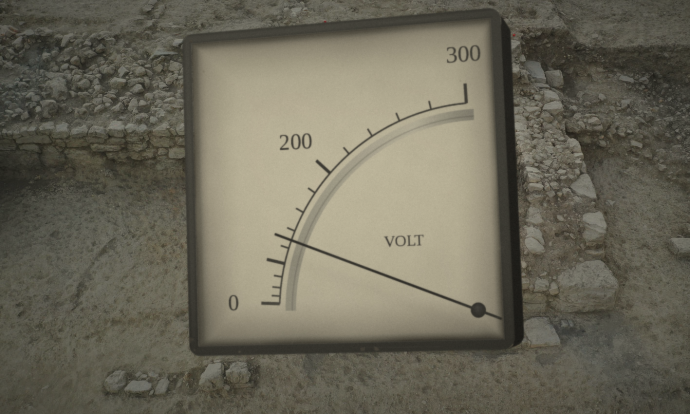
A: 130 V
